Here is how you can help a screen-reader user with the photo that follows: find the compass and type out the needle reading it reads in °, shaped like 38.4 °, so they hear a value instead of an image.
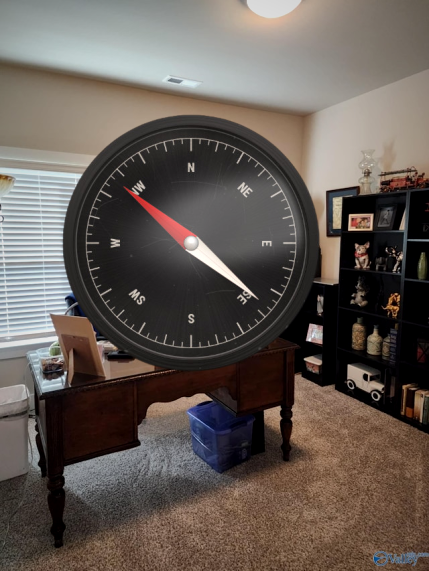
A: 310 °
